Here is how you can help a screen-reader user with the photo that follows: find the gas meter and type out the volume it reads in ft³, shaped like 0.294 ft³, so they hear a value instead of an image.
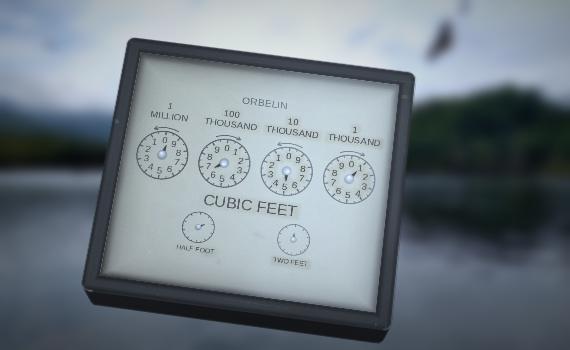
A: 965100 ft³
